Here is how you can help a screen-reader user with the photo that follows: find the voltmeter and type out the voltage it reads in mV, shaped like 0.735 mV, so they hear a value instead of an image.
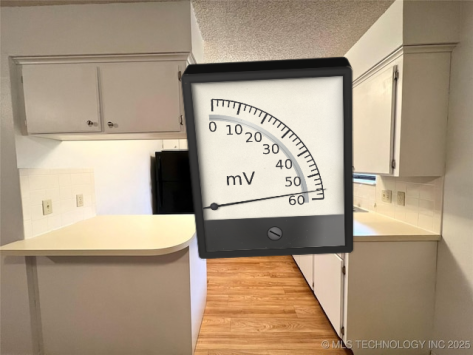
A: 56 mV
